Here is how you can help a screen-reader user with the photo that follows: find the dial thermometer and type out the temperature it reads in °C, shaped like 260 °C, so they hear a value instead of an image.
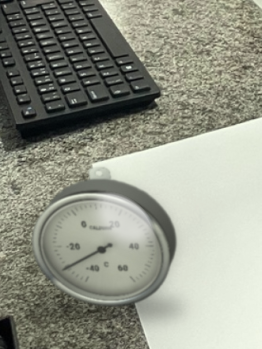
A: -30 °C
